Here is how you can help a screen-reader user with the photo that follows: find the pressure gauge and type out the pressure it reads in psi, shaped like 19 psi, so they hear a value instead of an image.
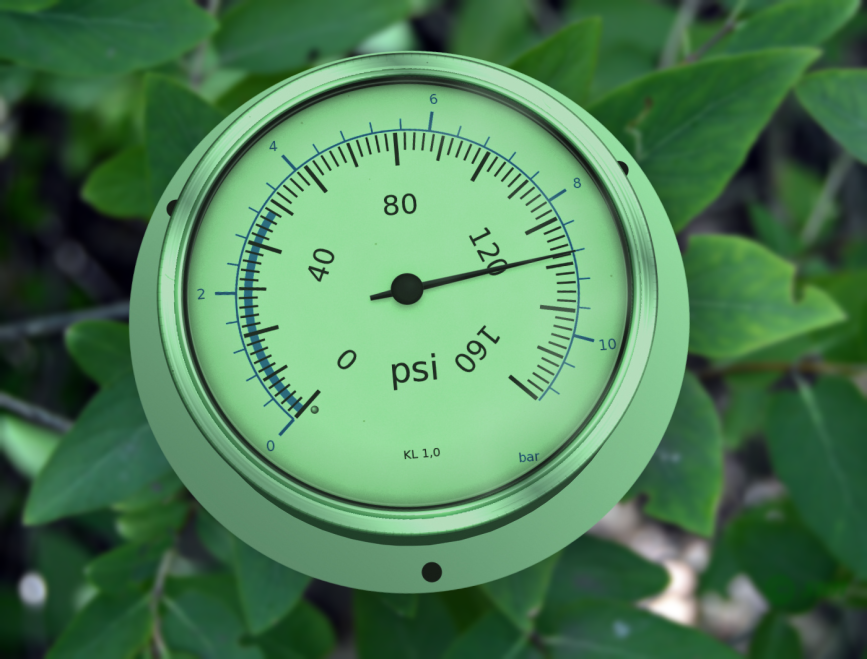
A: 128 psi
